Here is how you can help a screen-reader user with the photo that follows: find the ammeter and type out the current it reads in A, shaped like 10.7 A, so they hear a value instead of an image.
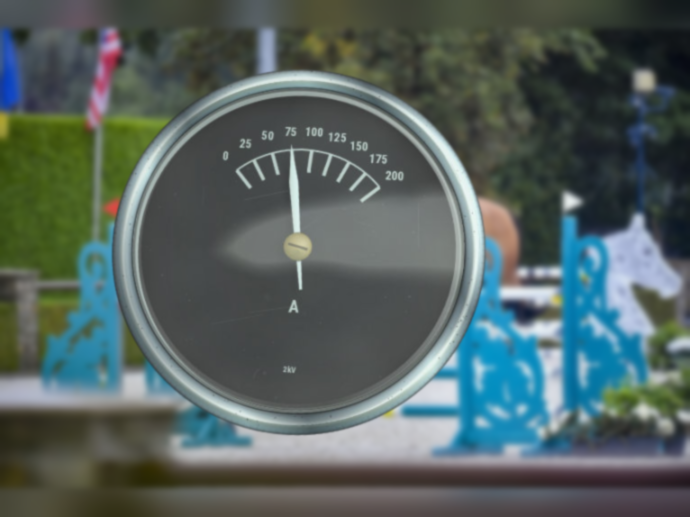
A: 75 A
